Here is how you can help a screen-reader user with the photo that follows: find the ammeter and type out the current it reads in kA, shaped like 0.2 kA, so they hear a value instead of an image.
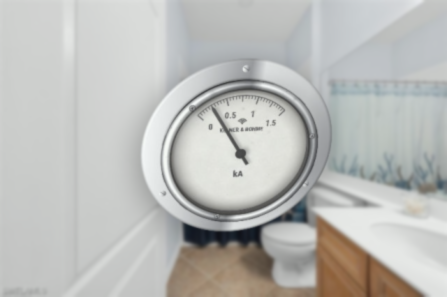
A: 0.25 kA
